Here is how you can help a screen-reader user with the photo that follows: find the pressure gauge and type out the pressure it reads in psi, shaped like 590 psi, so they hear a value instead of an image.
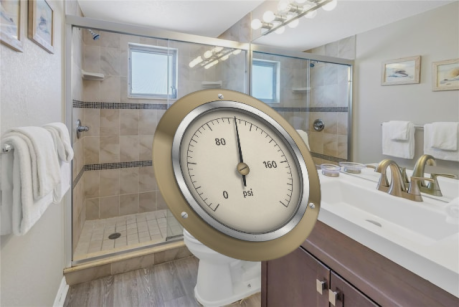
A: 105 psi
